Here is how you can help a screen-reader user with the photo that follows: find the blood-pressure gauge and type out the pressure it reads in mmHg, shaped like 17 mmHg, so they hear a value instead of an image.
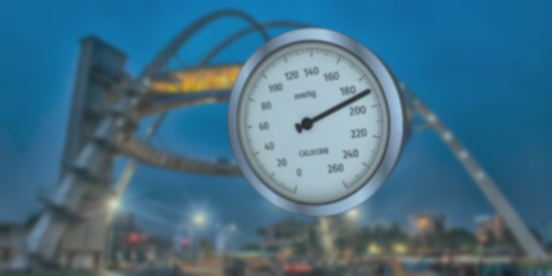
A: 190 mmHg
